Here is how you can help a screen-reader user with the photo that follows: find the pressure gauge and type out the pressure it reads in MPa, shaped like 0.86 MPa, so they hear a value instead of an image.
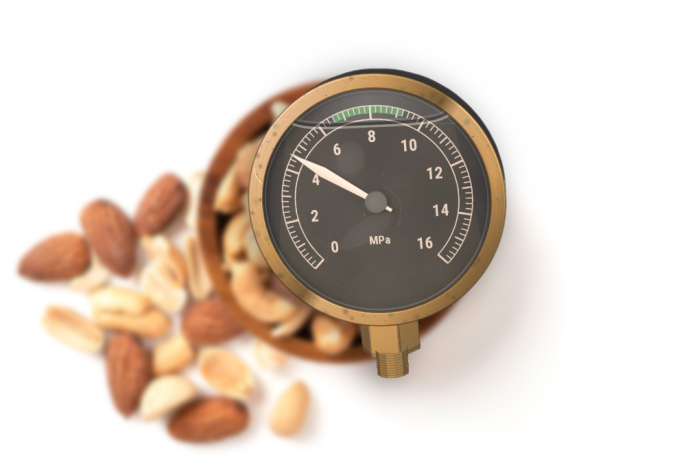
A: 4.6 MPa
